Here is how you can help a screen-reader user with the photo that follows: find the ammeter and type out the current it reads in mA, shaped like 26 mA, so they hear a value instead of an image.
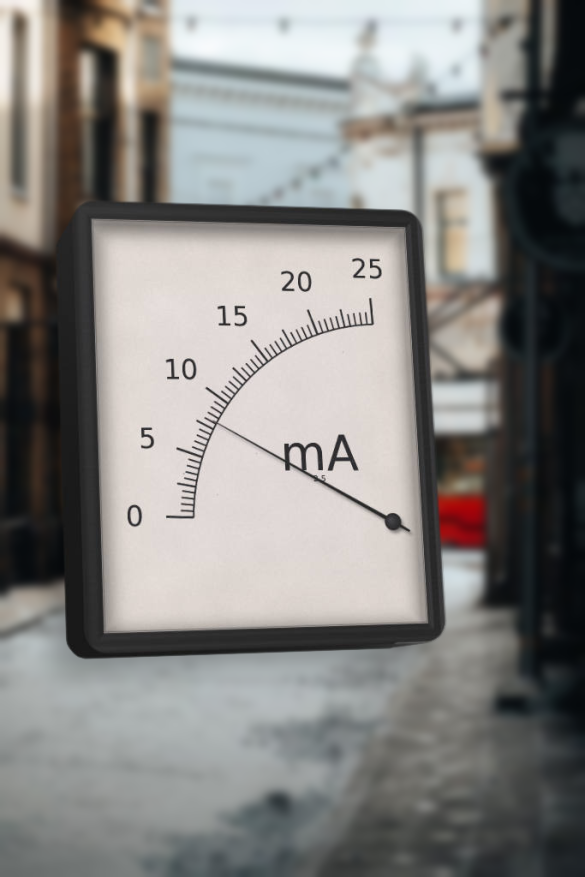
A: 8 mA
